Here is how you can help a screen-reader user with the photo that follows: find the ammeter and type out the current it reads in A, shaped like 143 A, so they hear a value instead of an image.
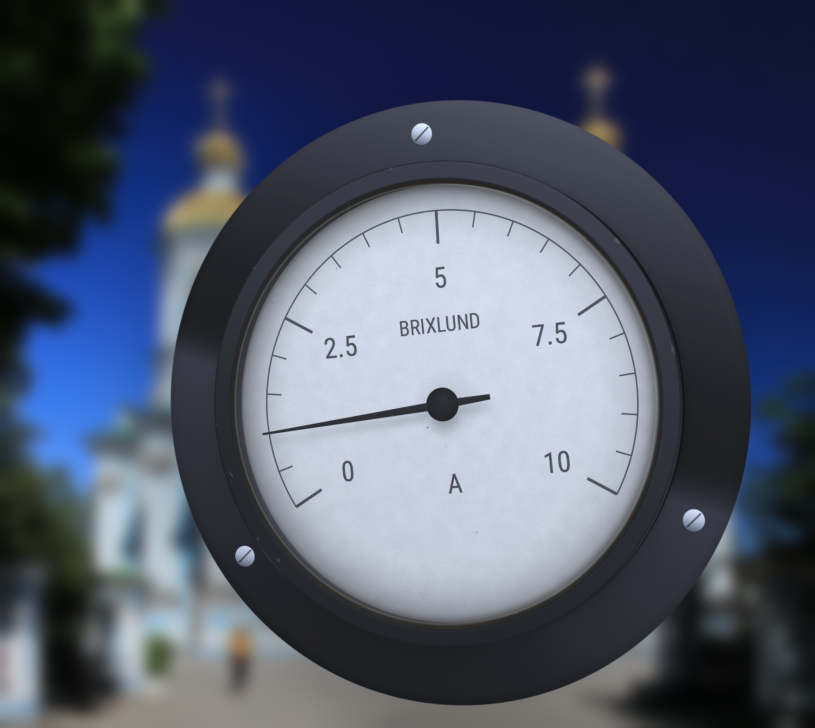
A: 1 A
